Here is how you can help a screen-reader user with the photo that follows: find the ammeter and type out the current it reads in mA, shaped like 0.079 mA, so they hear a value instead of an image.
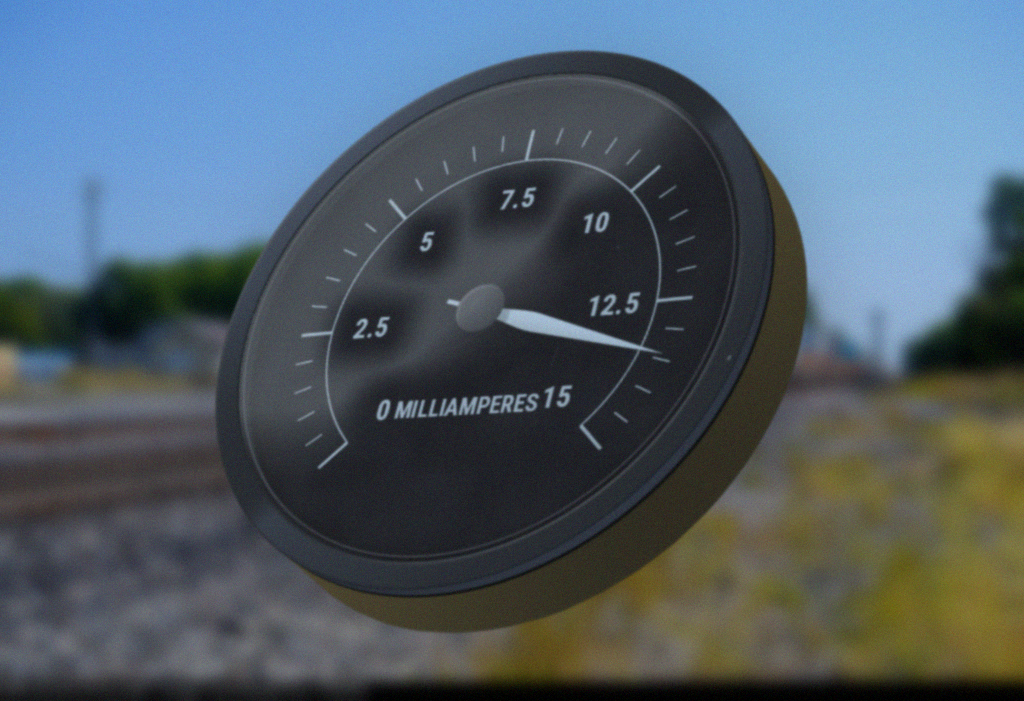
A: 13.5 mA
